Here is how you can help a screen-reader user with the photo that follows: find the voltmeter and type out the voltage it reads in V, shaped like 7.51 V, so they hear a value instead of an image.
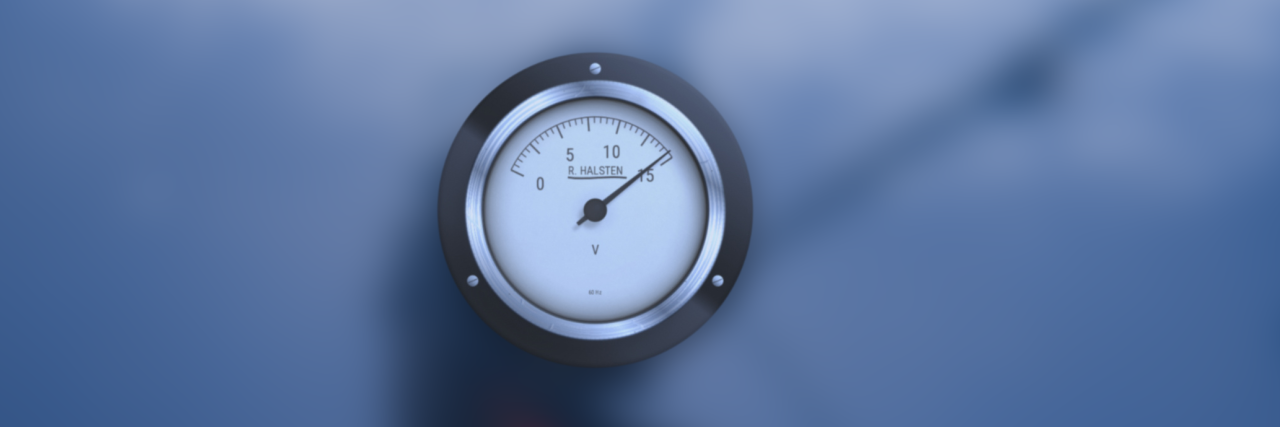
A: 14.5 V
